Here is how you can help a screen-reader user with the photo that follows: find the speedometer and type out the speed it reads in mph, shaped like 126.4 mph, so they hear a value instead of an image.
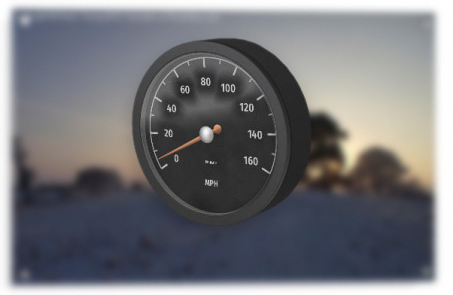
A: 5 mph
